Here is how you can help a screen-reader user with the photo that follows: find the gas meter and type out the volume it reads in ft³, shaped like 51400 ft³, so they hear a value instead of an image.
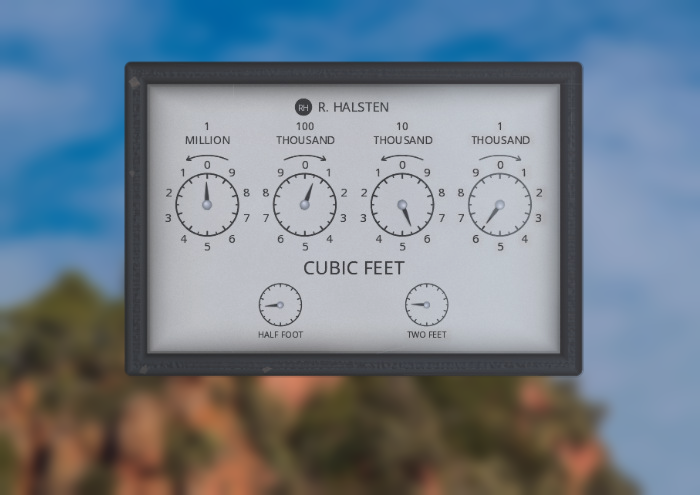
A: 5600 ft³
